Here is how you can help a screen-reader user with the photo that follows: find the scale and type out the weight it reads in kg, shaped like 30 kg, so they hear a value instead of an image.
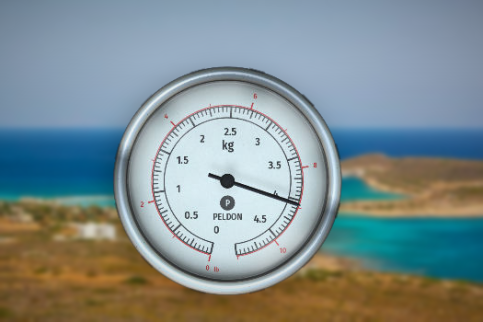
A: 4.05 kg
